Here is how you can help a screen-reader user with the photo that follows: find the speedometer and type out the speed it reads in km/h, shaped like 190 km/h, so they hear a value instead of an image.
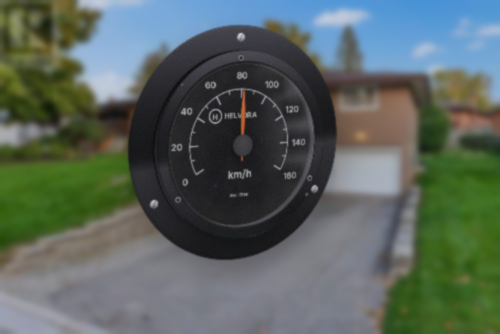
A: 80 km/h
